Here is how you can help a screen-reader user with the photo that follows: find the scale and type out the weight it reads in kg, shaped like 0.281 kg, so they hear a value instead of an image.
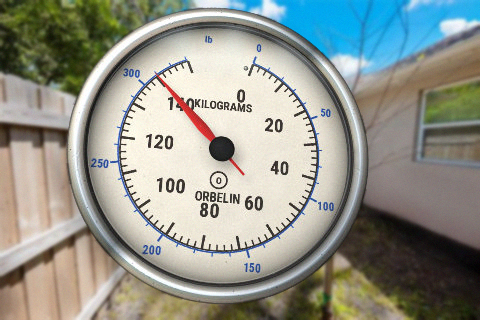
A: 140 kg
